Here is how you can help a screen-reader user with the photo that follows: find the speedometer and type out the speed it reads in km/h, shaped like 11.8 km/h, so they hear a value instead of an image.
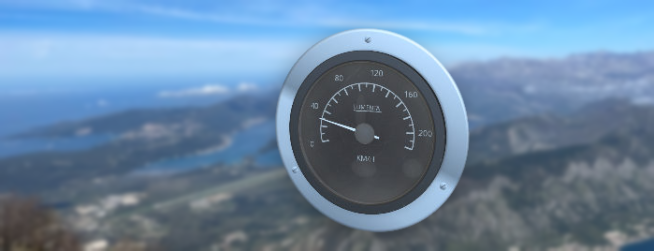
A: 30 km/h
